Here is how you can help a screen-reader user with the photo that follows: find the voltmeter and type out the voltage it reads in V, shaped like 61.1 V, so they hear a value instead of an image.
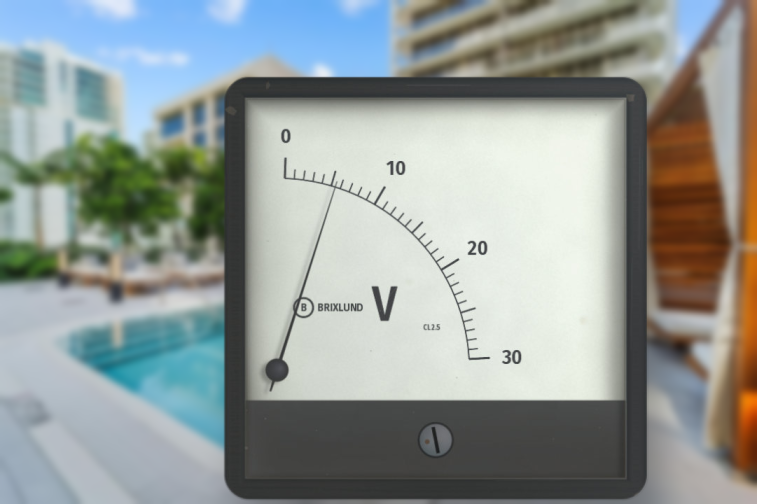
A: 5.5 V
